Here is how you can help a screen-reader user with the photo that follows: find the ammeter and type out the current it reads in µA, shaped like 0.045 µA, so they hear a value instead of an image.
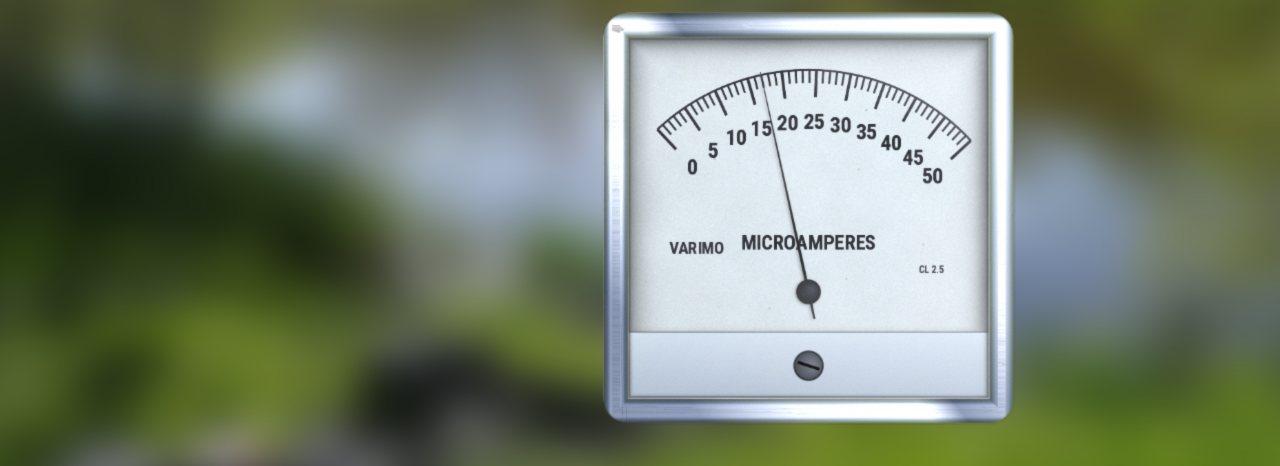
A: 17 µA
